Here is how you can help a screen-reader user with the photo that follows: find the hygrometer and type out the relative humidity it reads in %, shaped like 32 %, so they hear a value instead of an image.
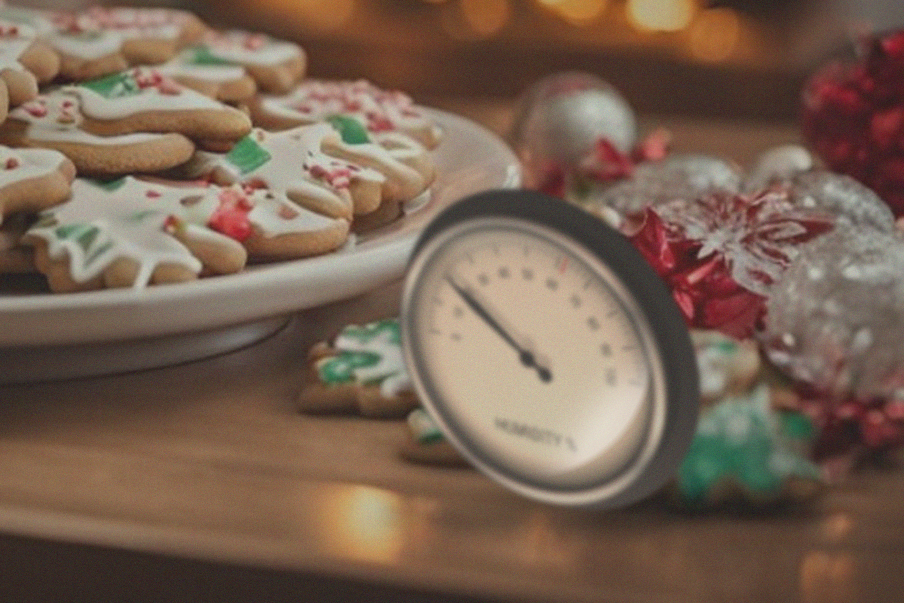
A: 20 %
